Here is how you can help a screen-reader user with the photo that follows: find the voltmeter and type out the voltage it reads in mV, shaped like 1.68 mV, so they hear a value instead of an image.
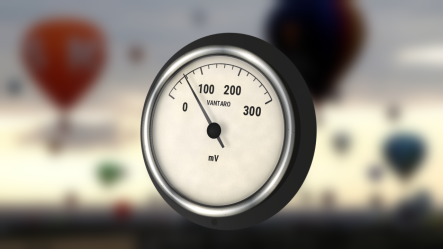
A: 60 mV
